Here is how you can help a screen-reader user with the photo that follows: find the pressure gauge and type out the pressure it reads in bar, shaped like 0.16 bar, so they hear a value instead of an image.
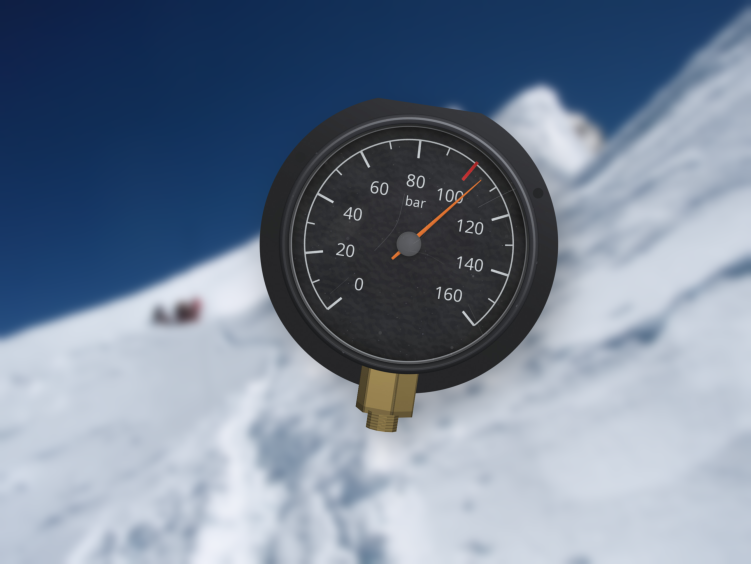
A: 105 bar
